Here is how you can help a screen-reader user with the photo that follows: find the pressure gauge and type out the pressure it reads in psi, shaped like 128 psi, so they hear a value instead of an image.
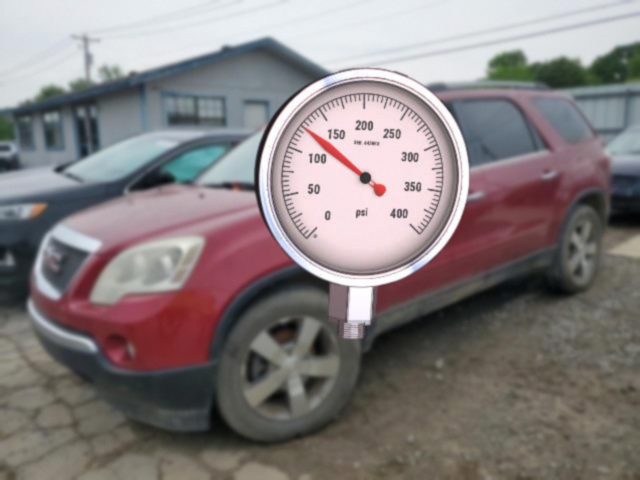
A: 125 psi
